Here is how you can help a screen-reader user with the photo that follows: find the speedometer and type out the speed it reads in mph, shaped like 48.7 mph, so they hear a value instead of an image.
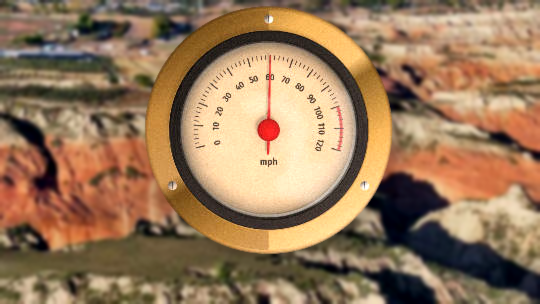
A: 60 mph
